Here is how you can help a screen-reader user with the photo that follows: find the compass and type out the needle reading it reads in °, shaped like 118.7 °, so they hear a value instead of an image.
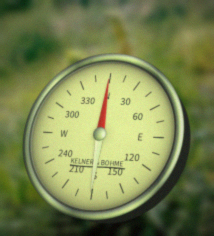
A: 0 °
